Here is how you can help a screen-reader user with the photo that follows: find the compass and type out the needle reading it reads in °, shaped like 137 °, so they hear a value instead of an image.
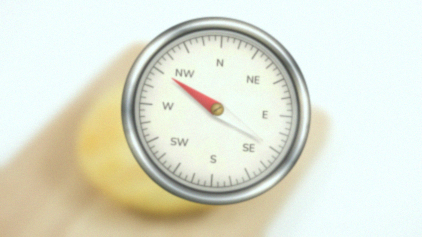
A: 300 °
